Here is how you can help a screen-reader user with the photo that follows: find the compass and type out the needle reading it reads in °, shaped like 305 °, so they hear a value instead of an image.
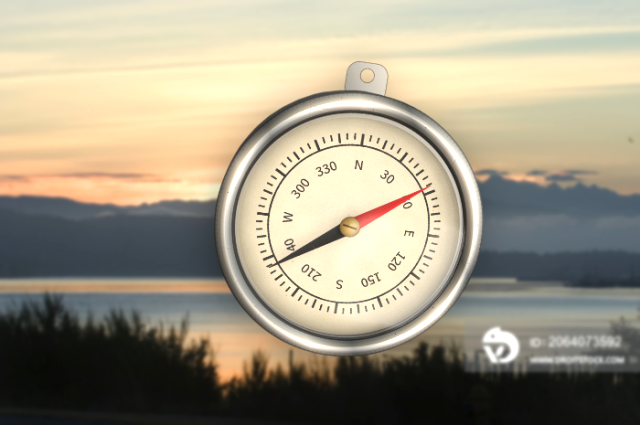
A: 55 °
